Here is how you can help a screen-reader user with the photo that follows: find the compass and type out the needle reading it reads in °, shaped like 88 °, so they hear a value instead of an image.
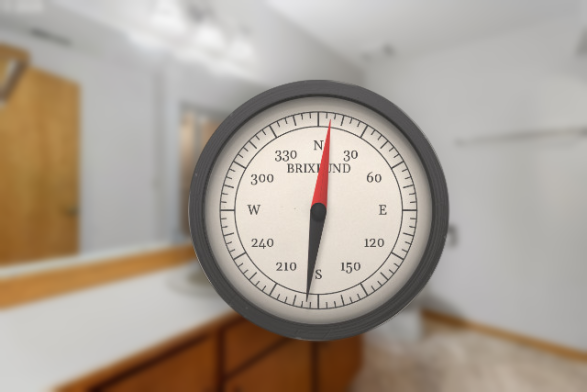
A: 7.5 °
